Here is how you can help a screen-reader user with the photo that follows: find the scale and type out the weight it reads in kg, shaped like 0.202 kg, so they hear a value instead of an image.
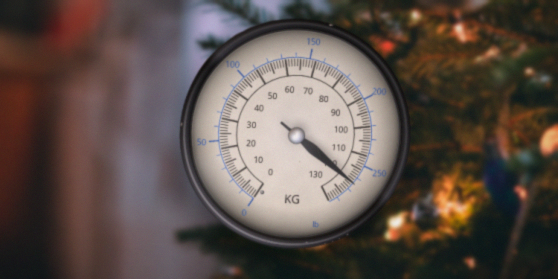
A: 120 kg
